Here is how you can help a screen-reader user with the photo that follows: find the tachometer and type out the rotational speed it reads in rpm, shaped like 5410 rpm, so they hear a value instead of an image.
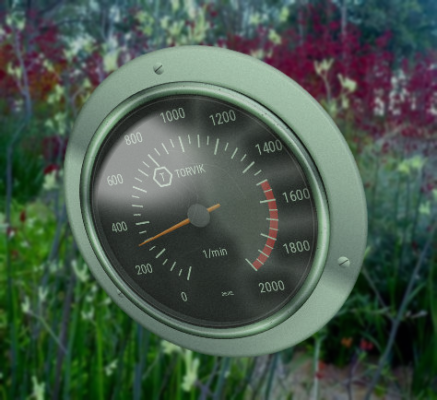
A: 300 rpm
